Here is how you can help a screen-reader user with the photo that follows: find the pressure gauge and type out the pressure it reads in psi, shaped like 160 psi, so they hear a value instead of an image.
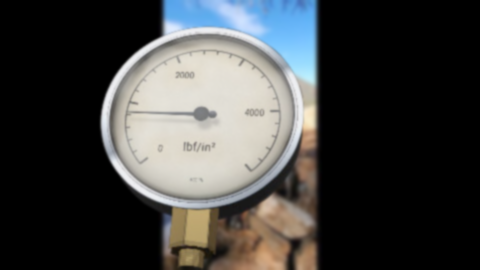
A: 800 psi
